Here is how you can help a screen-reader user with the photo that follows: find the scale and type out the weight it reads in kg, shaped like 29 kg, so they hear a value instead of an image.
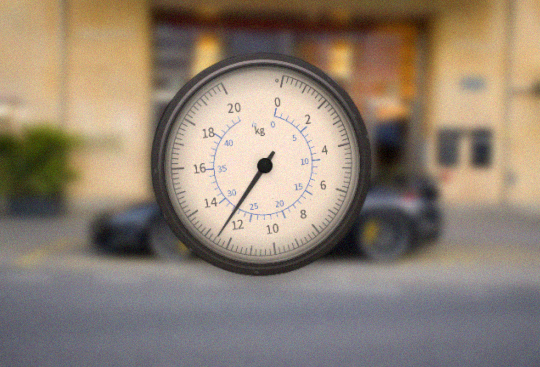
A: 12.6 kg
